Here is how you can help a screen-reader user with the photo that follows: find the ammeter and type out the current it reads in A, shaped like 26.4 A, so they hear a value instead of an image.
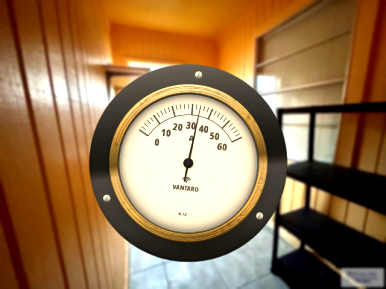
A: 34 A
